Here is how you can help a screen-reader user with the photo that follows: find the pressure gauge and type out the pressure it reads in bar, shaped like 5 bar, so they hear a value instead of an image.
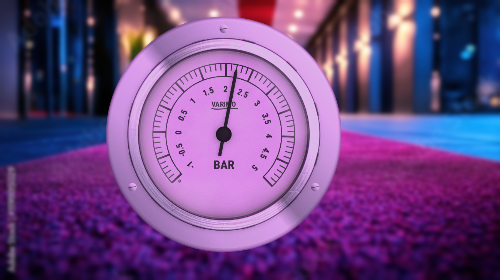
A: 2.2 bar
